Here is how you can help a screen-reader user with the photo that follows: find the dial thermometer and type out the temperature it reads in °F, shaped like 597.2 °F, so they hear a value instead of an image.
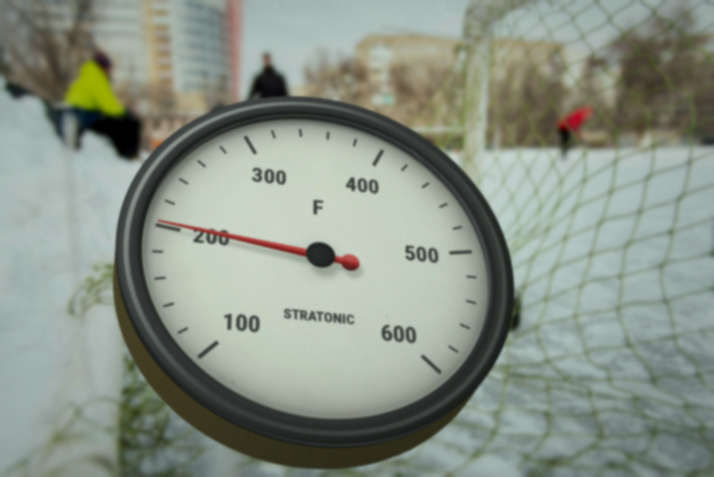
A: 200 °F
